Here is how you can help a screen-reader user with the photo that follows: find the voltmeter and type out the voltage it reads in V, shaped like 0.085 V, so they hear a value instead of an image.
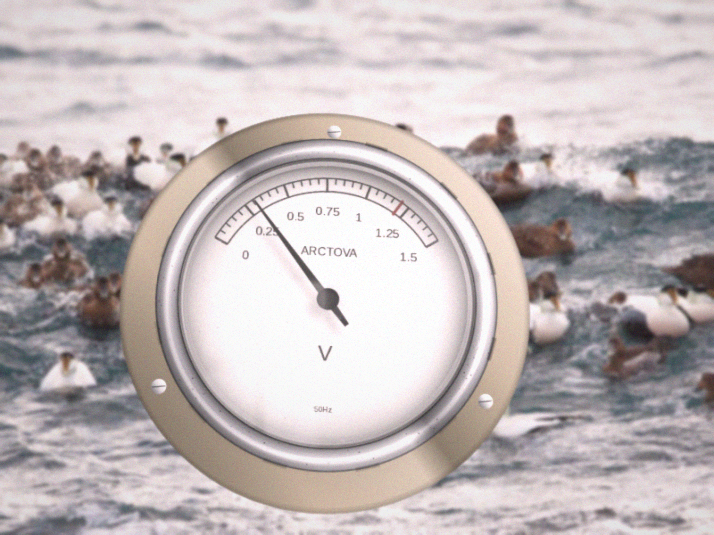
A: 0.3 V
